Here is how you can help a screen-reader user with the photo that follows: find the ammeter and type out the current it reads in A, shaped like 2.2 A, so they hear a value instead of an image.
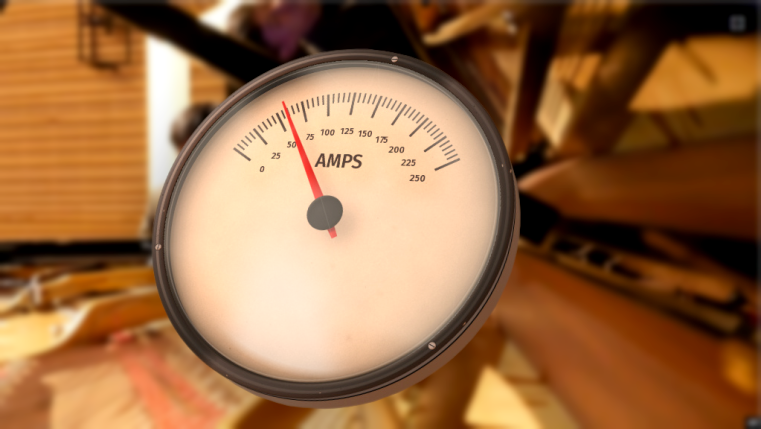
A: 60 A
